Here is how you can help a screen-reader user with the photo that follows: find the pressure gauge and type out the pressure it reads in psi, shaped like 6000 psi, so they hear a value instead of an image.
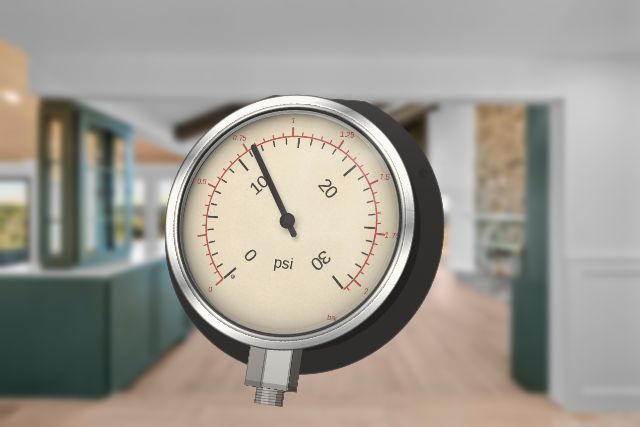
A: 11.5 psi
